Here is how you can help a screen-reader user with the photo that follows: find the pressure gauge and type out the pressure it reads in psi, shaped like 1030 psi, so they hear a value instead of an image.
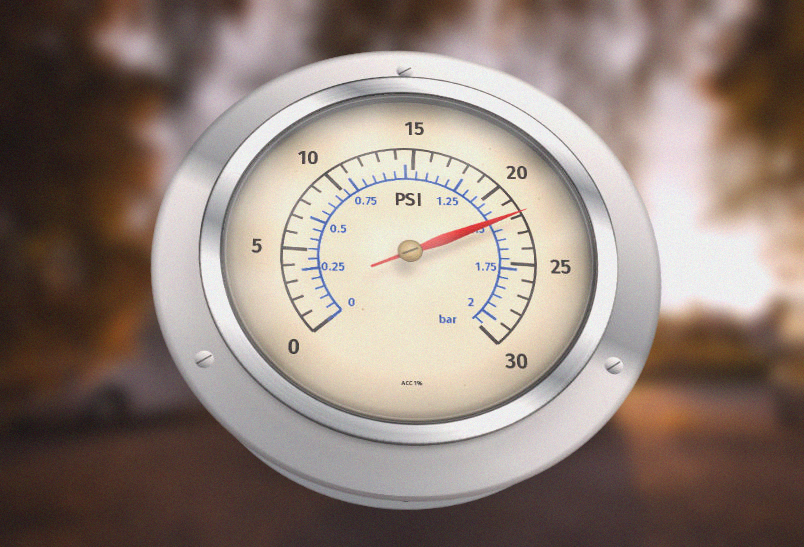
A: 22 psi
